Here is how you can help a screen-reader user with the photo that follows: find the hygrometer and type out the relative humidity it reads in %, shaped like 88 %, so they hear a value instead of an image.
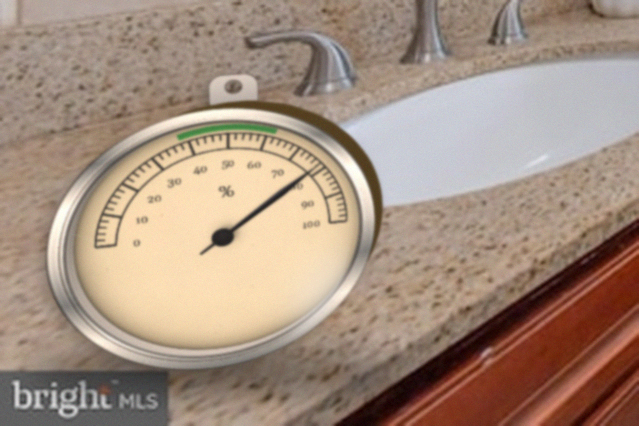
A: 78 %
